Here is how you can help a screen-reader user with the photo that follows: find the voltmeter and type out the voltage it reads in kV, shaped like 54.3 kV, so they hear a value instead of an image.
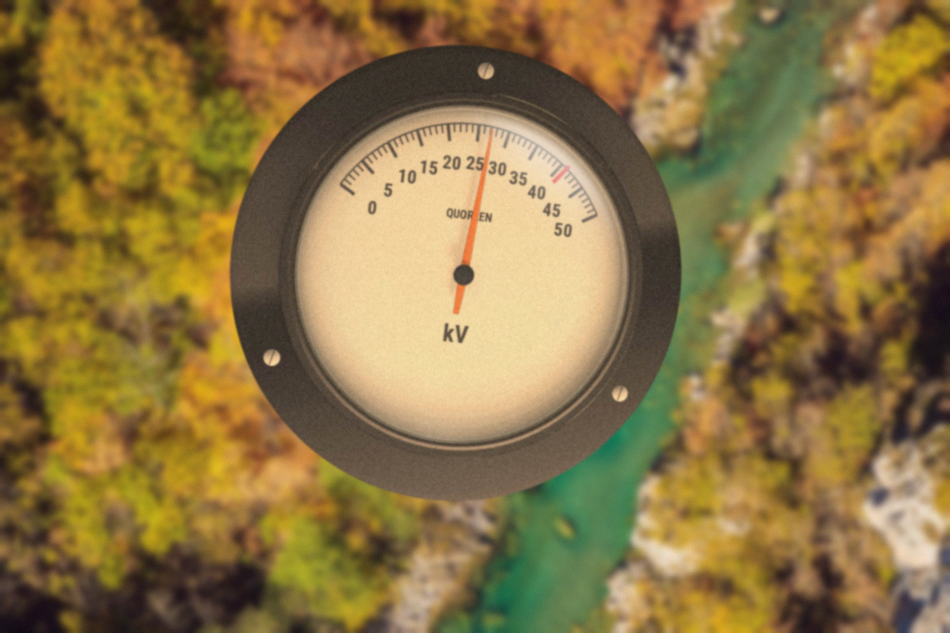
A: 27 kV
